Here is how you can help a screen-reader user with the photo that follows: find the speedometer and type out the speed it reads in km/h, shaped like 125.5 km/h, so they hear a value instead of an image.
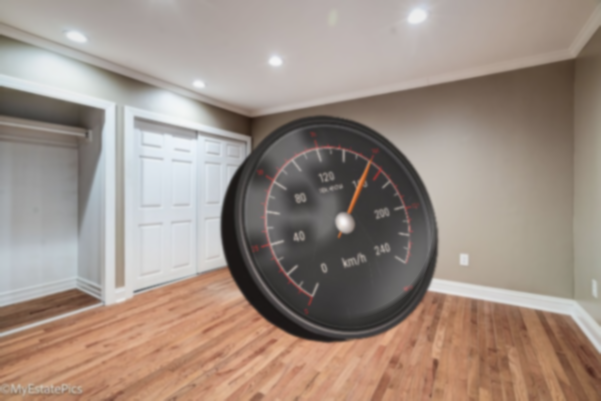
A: 160 km/h
